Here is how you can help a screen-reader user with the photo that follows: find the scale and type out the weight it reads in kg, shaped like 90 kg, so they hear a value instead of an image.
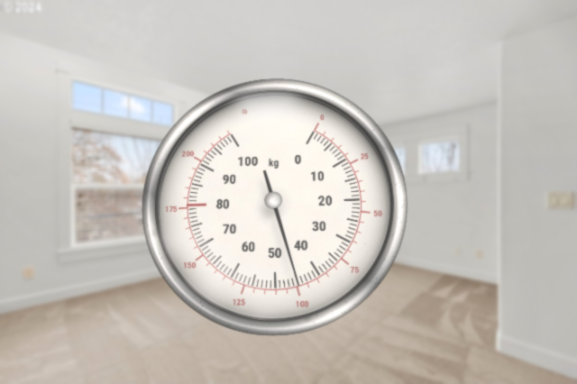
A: 45 kg
